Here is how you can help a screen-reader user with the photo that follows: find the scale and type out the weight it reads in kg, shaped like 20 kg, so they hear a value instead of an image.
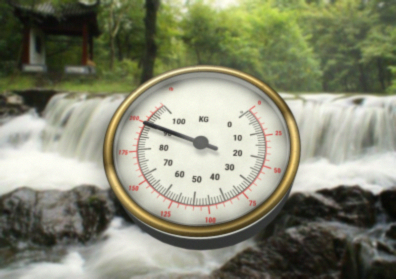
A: 90 kg
